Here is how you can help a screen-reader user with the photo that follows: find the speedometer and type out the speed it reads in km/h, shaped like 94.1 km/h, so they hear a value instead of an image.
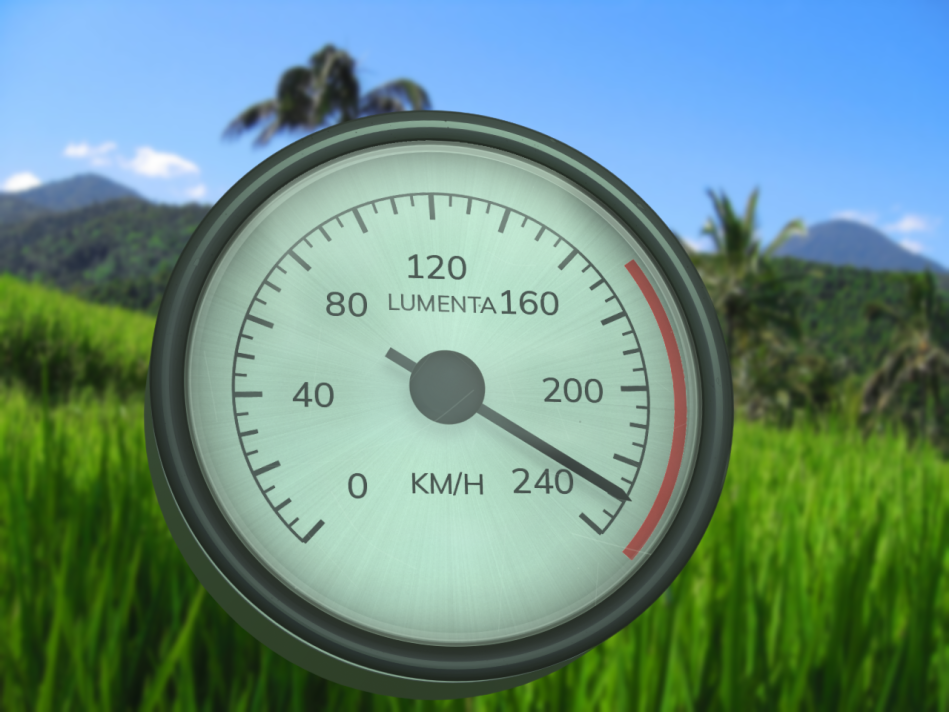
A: 230 km/h
